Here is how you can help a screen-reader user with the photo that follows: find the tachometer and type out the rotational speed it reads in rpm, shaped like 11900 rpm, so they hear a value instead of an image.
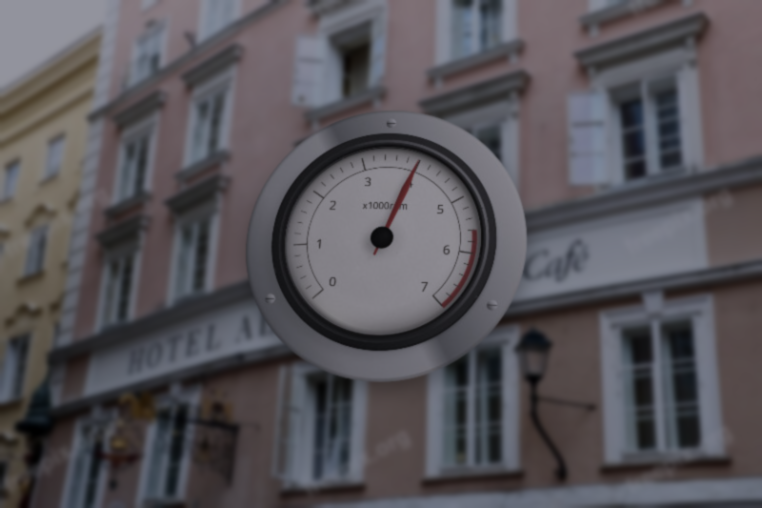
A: 4000 rpm
